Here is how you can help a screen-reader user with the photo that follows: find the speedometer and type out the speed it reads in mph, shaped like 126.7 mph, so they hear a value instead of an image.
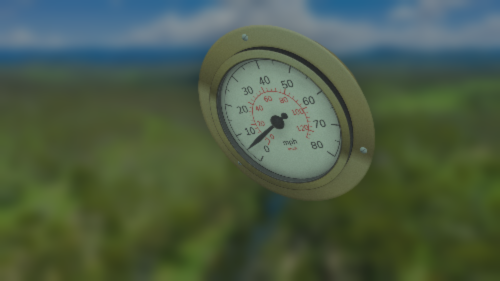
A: 5 mph
